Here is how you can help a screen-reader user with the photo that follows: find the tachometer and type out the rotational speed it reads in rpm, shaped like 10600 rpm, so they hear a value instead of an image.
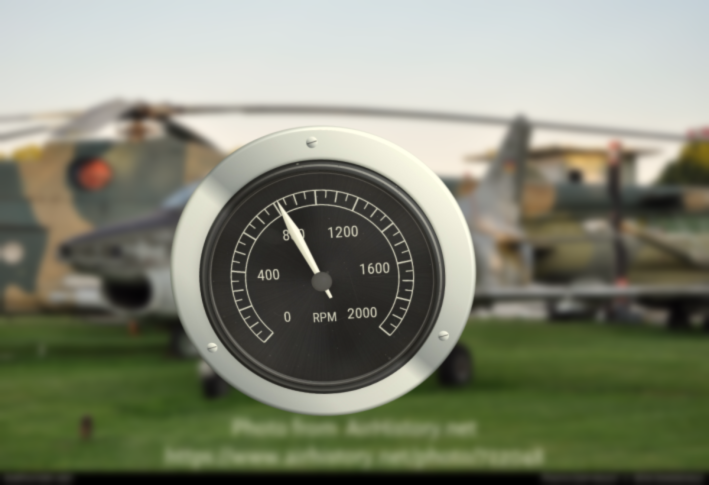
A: 825 rpm
